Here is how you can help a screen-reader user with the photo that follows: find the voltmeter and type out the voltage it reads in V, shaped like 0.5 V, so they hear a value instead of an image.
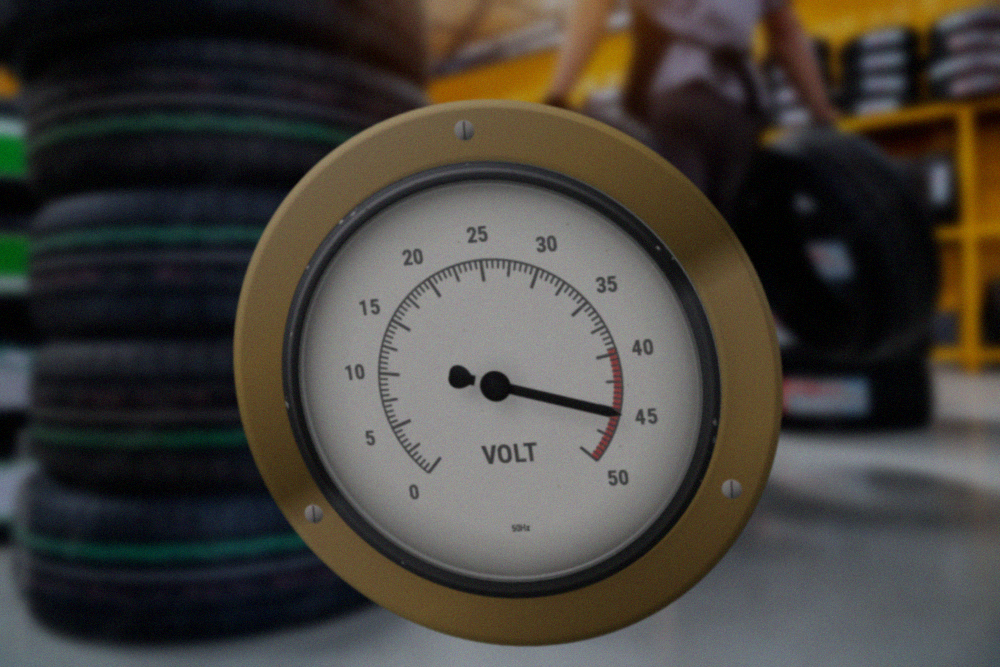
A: 45 V
